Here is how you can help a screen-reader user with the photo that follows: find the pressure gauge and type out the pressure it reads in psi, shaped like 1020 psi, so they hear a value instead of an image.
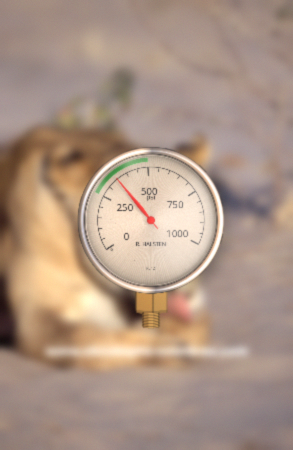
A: 350 psi
